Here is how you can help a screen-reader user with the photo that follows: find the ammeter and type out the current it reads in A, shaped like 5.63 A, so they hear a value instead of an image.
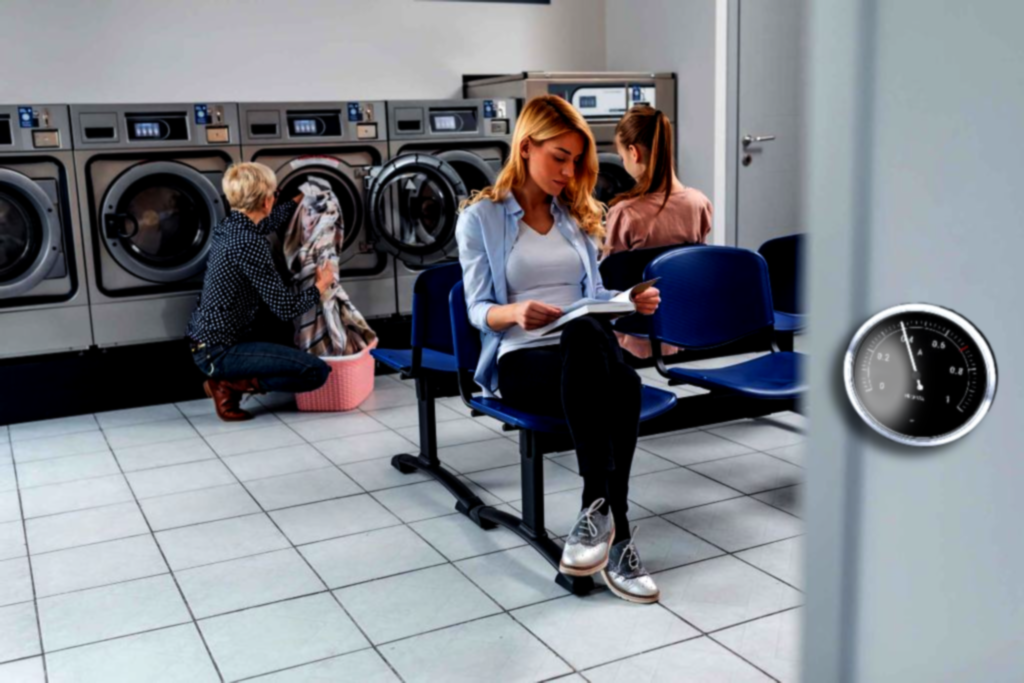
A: 0.4 A
